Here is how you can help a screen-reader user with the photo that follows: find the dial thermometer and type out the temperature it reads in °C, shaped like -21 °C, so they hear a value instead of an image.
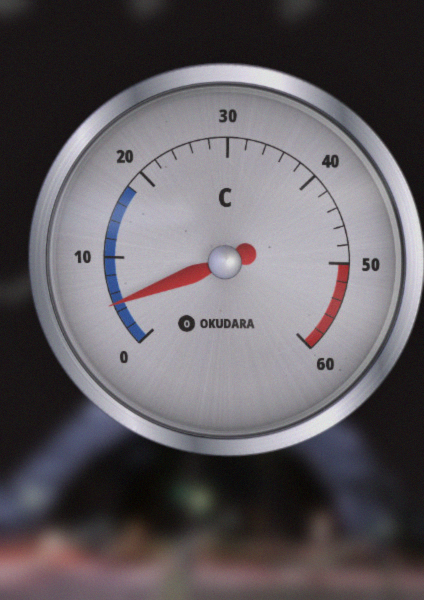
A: 5 °C
